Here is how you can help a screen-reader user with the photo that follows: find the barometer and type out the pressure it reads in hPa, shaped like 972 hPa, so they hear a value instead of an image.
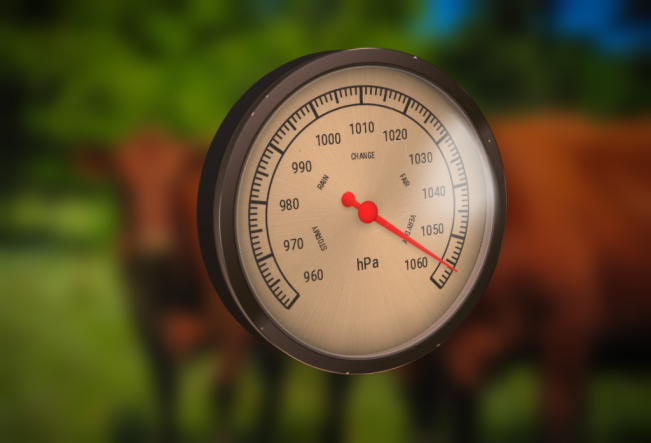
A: 1056 hPa
